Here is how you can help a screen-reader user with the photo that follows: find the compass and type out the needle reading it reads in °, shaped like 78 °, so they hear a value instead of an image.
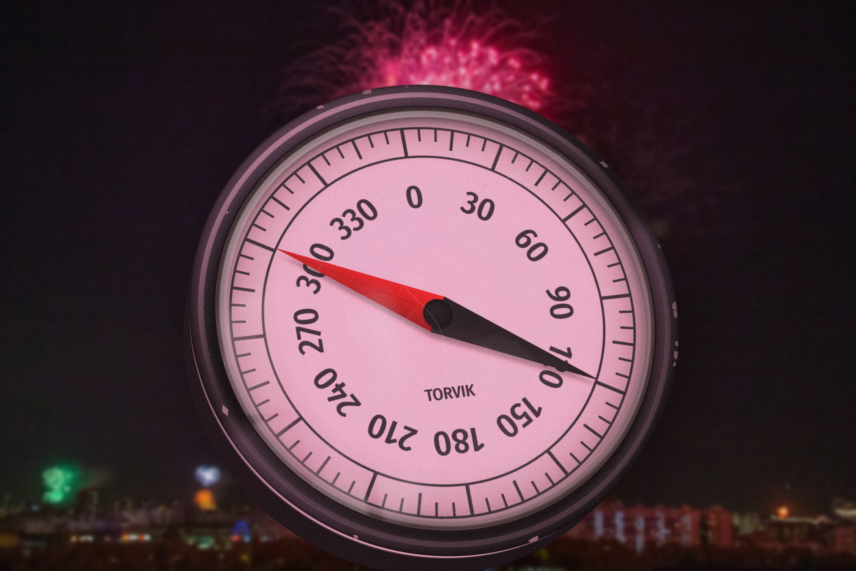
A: 300 °
